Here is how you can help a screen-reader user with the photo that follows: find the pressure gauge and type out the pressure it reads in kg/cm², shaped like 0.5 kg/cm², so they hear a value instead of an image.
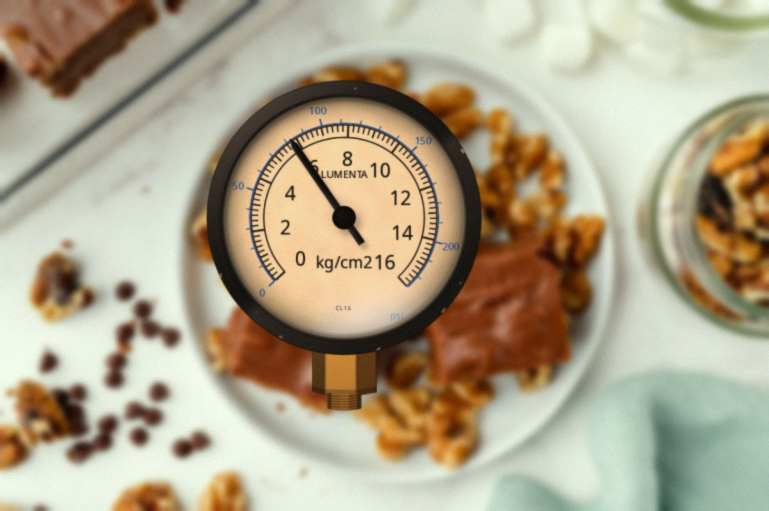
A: 5.8 kg/cm²
